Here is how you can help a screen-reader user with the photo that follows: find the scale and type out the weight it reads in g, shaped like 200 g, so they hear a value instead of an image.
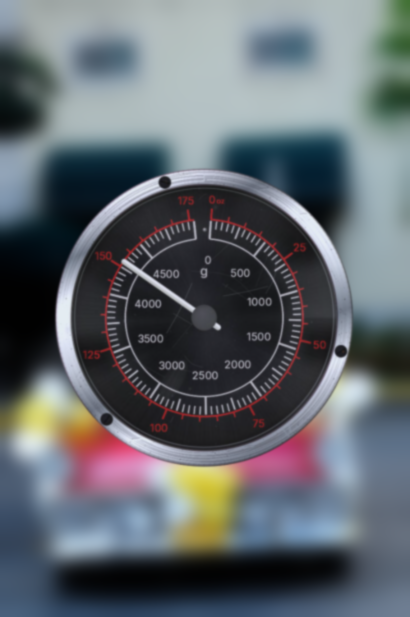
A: 4300 g
